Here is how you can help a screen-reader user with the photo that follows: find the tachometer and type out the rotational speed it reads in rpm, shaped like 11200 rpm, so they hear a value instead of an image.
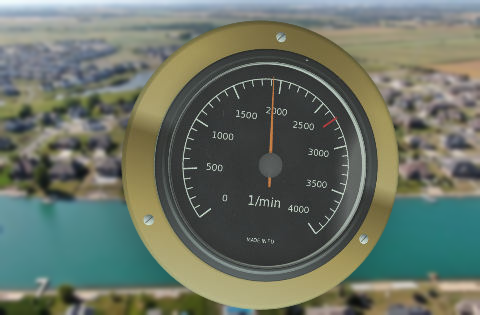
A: 1900 rpm
